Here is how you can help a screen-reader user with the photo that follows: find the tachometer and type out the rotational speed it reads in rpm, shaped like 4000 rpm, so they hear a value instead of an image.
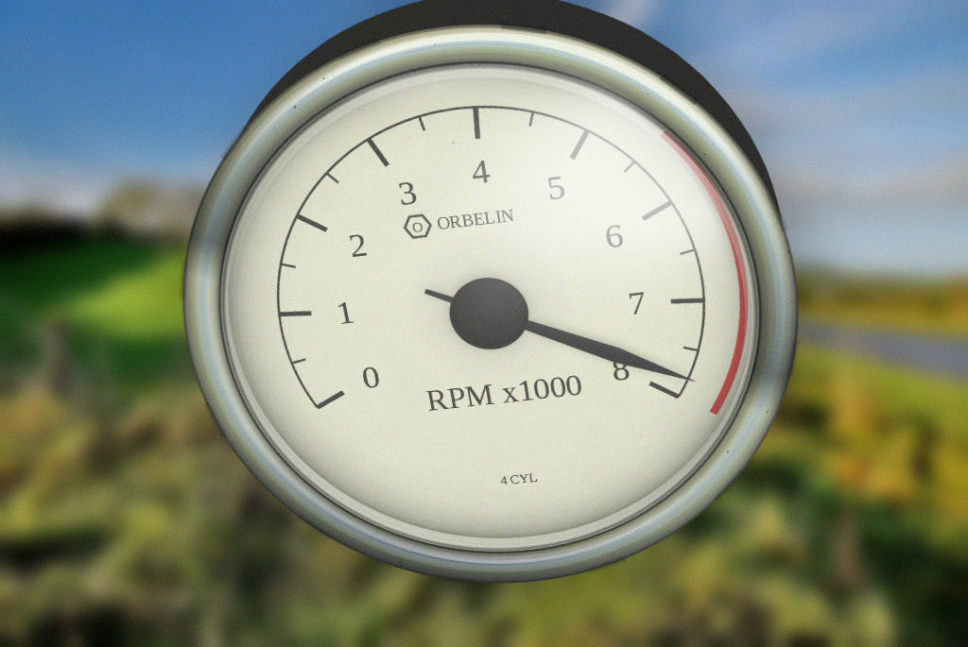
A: 7750 rpm
